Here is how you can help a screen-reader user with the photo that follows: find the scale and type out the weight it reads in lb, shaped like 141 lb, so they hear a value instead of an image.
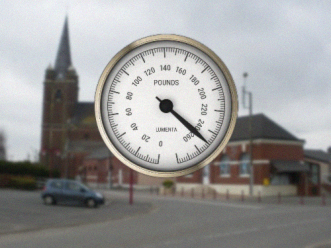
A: 250 lb
